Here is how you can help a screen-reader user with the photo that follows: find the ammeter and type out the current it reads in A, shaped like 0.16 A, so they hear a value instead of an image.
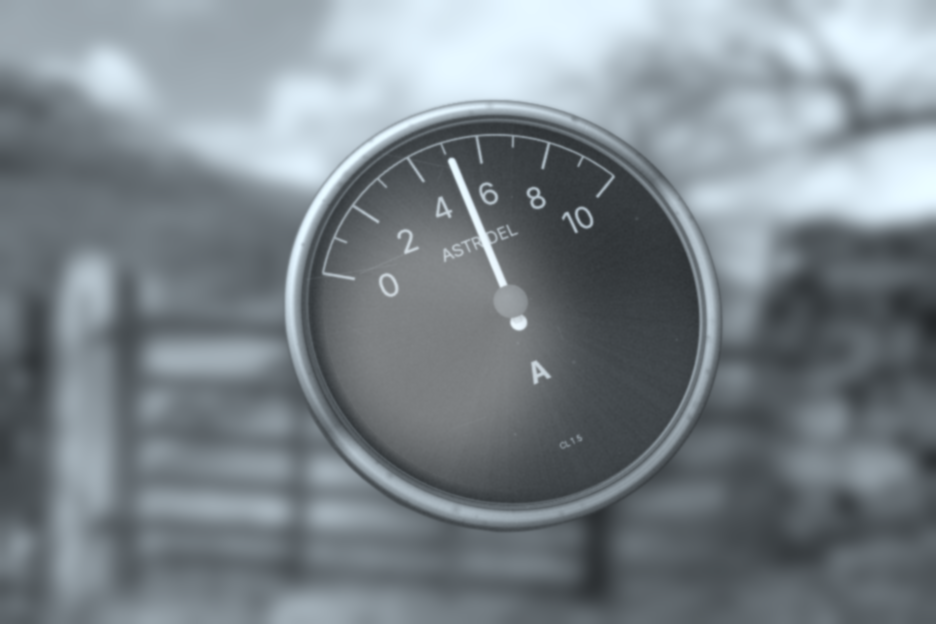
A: 5 A
